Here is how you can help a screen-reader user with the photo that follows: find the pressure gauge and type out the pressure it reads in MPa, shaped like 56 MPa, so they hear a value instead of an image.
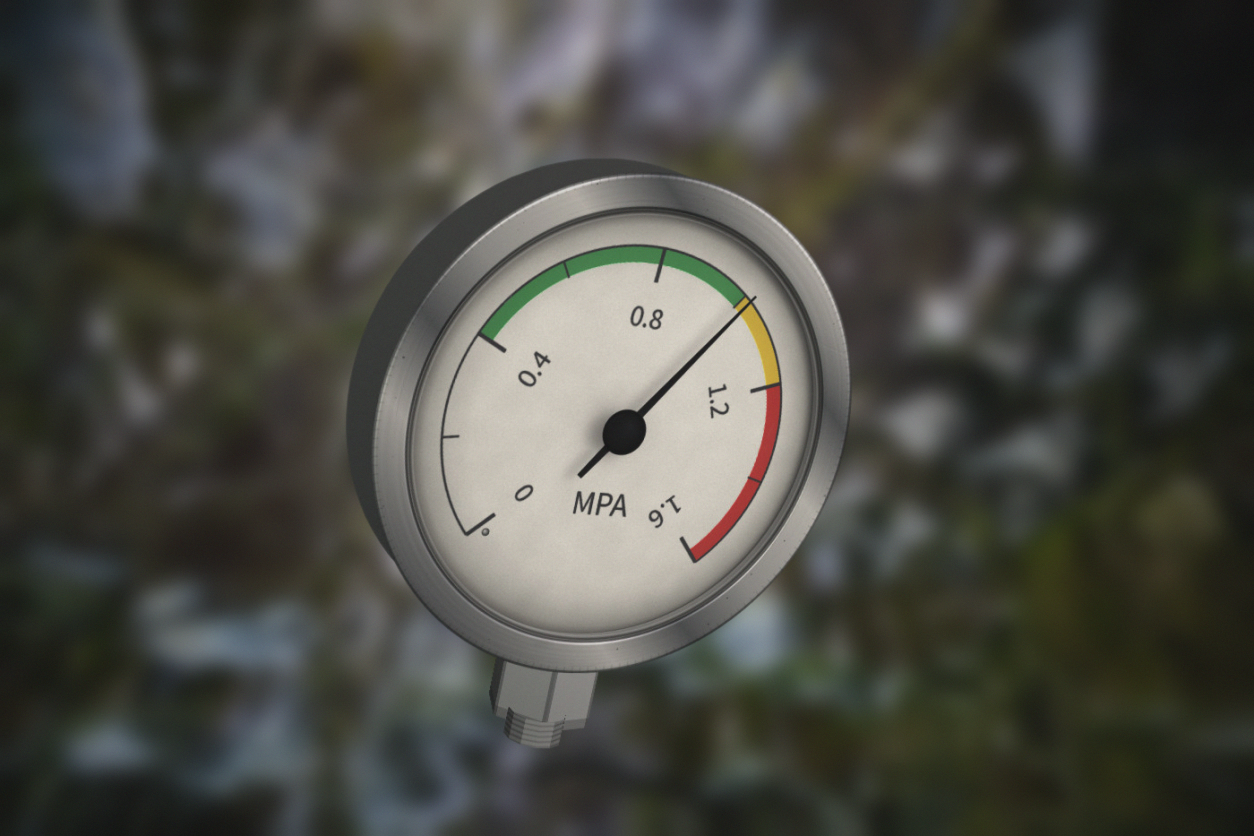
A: 1 MPa
